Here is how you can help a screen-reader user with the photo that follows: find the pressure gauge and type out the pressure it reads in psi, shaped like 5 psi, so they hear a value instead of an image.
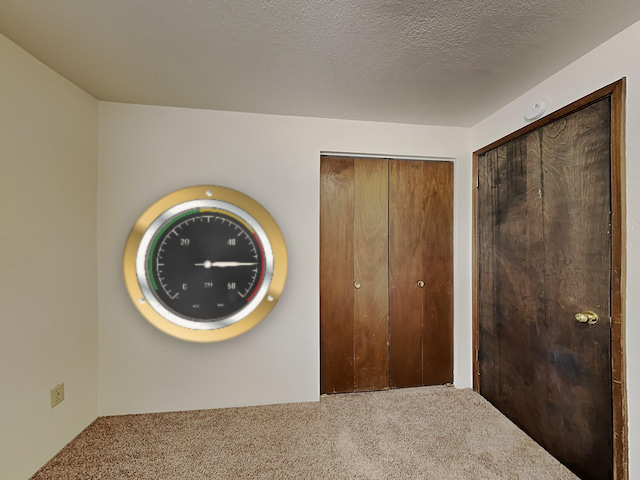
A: 50 psi
